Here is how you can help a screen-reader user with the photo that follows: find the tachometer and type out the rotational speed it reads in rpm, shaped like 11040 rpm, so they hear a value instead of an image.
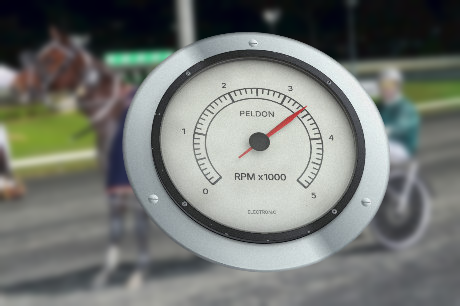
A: 3400 rpm
